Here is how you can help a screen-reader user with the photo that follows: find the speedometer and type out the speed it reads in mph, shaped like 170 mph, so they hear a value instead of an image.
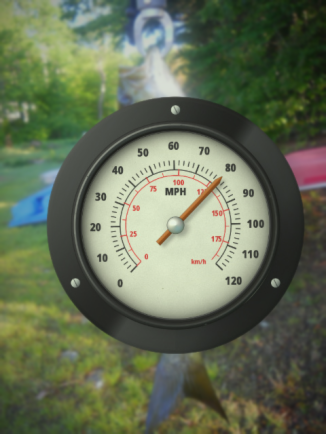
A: 80 mph
